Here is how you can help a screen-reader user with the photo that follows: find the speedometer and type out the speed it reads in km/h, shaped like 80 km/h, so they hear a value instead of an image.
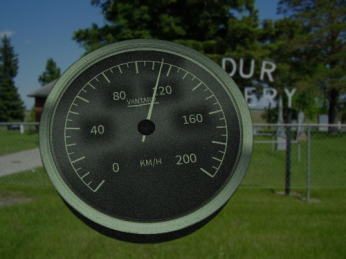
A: 115 km/h
